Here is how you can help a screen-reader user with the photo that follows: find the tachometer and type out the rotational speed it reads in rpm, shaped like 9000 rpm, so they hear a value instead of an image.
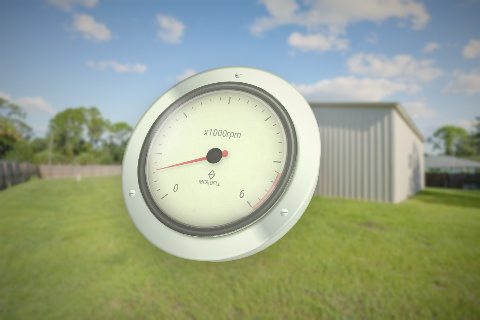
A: 600 rpm
